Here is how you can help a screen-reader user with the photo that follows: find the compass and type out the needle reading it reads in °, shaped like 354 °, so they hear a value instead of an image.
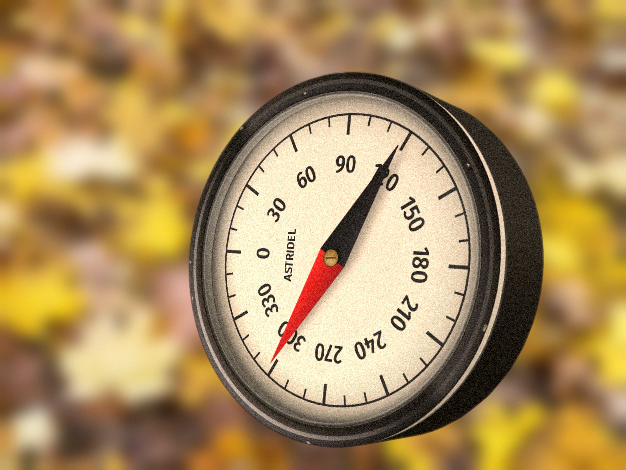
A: 300 °
